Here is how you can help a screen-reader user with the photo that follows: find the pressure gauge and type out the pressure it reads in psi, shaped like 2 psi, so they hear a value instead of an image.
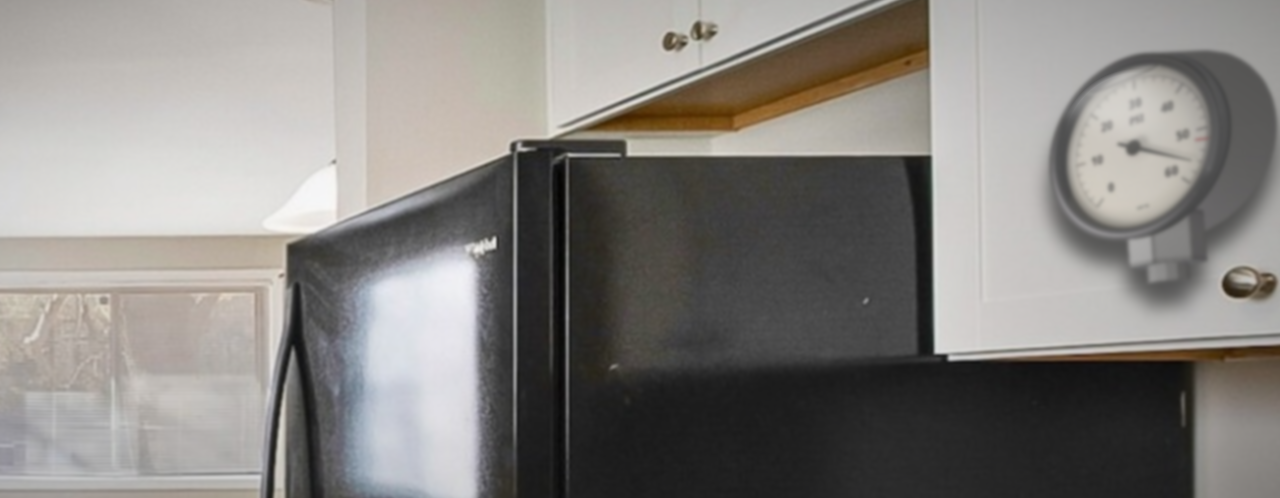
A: 56 psi
